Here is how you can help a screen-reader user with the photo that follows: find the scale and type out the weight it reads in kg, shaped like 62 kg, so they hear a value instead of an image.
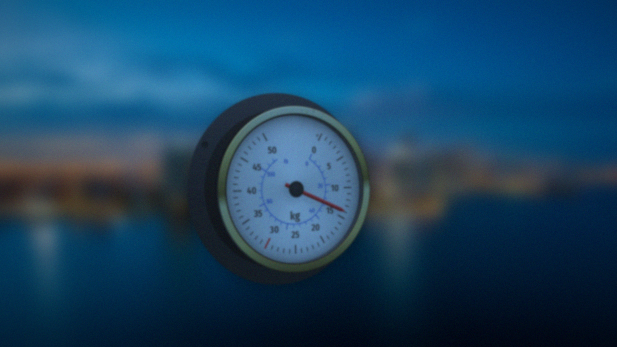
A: 14 kg
